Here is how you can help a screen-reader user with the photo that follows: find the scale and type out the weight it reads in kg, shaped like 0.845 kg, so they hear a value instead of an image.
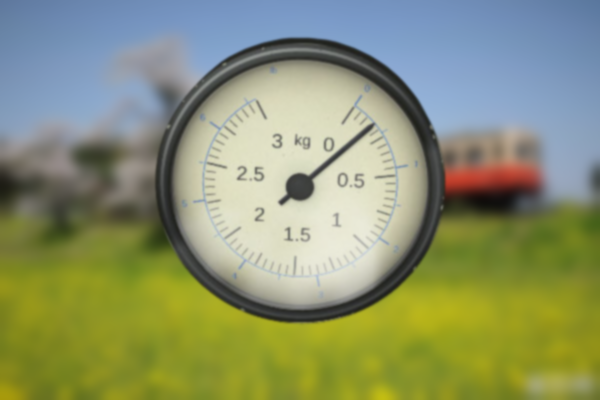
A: 0.15 kg
